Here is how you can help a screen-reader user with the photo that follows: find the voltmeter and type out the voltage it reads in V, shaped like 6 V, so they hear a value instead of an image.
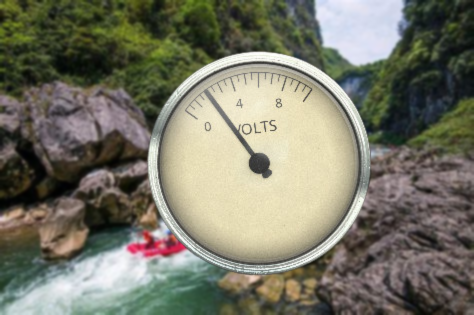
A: 2 V
